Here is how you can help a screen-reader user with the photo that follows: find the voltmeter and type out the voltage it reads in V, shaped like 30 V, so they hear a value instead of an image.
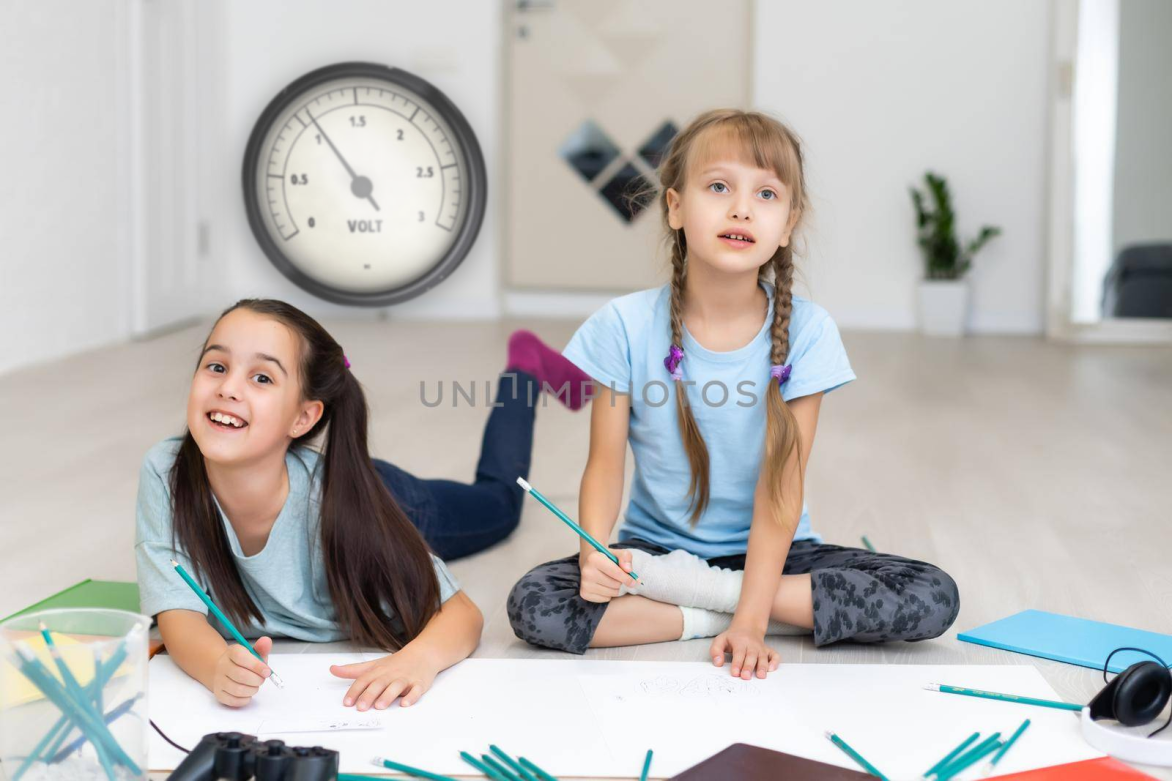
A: 1.1 V
